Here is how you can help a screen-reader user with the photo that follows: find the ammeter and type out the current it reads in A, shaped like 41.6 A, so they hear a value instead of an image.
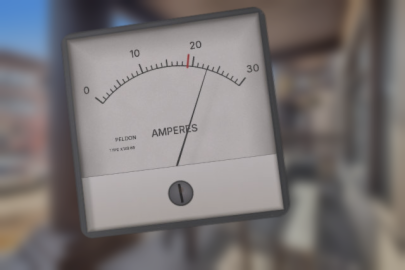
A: 23 A
